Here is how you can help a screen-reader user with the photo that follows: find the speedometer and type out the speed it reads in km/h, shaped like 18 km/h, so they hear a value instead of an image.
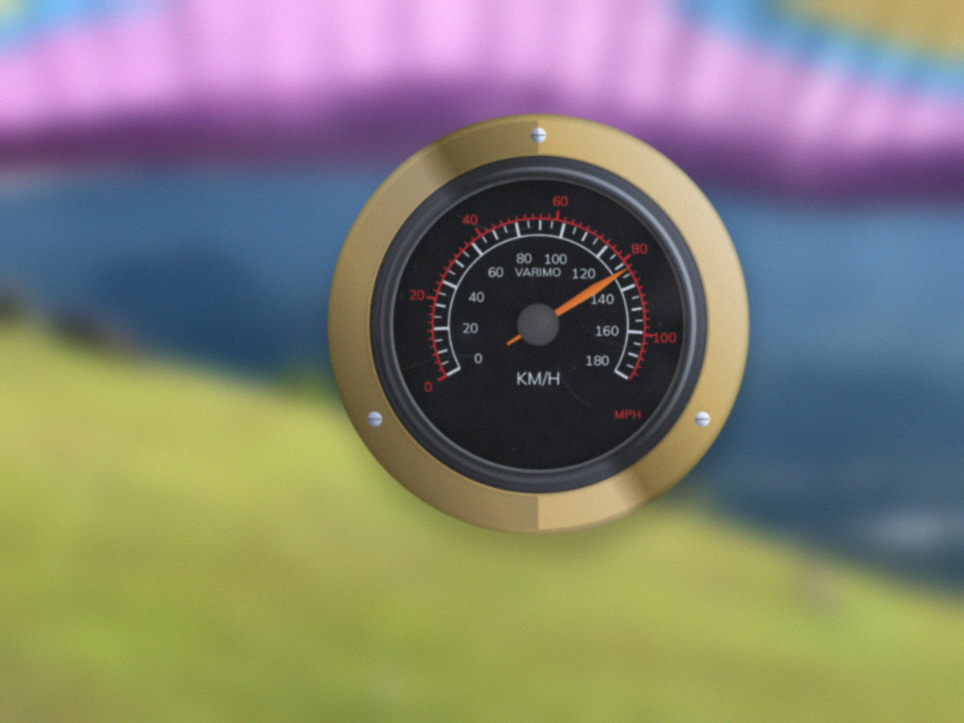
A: 132.5 km/h
